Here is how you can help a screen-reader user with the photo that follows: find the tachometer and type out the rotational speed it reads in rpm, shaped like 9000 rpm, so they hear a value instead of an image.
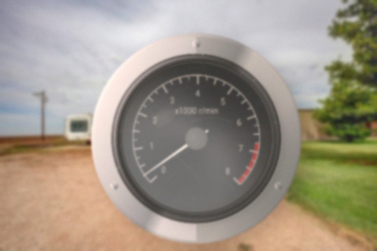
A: 250 rpm
